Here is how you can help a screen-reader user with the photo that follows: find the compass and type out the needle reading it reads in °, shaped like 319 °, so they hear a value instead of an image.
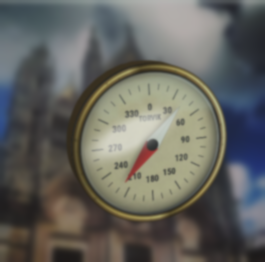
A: 220 °
